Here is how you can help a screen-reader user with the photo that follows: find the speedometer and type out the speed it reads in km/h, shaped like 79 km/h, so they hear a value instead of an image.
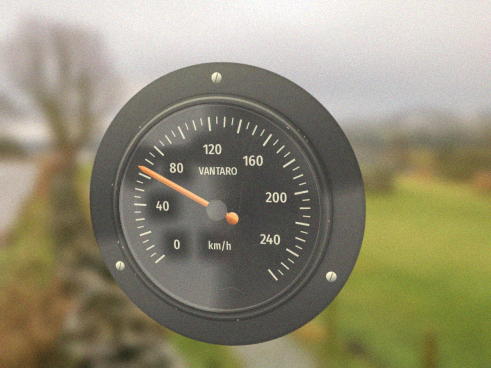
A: 65 km/h
